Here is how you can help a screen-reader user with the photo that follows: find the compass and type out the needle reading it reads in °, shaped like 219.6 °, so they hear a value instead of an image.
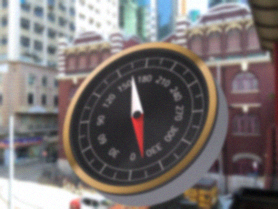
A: 345 °
